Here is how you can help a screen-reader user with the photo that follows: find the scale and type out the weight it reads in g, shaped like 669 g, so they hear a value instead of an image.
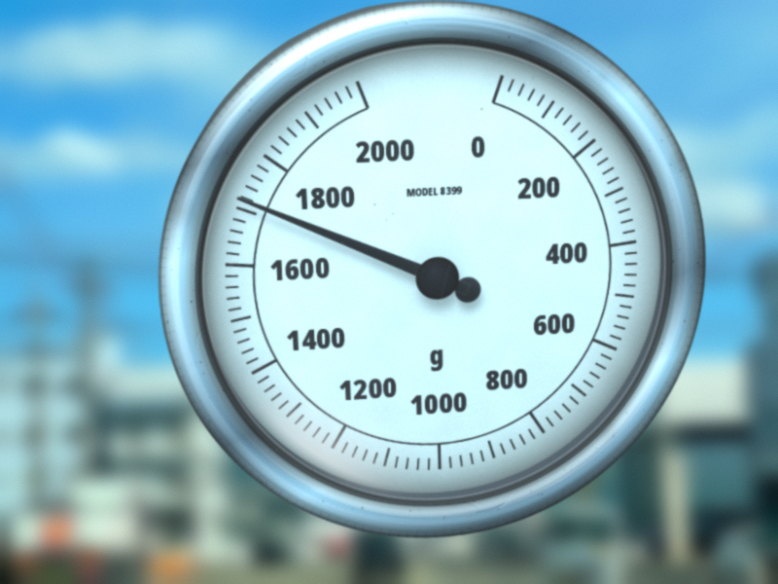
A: 1720 g
